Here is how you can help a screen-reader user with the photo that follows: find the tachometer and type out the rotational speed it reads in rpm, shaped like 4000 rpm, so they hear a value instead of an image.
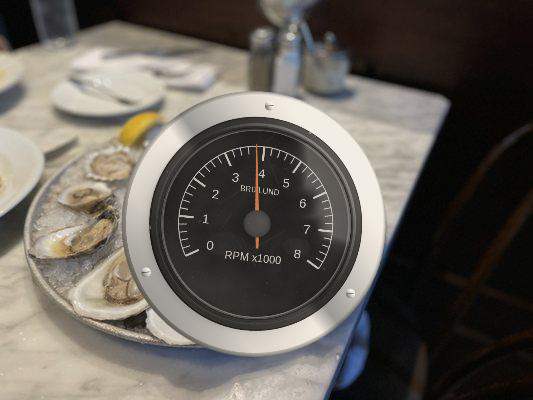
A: 3800 rpm
